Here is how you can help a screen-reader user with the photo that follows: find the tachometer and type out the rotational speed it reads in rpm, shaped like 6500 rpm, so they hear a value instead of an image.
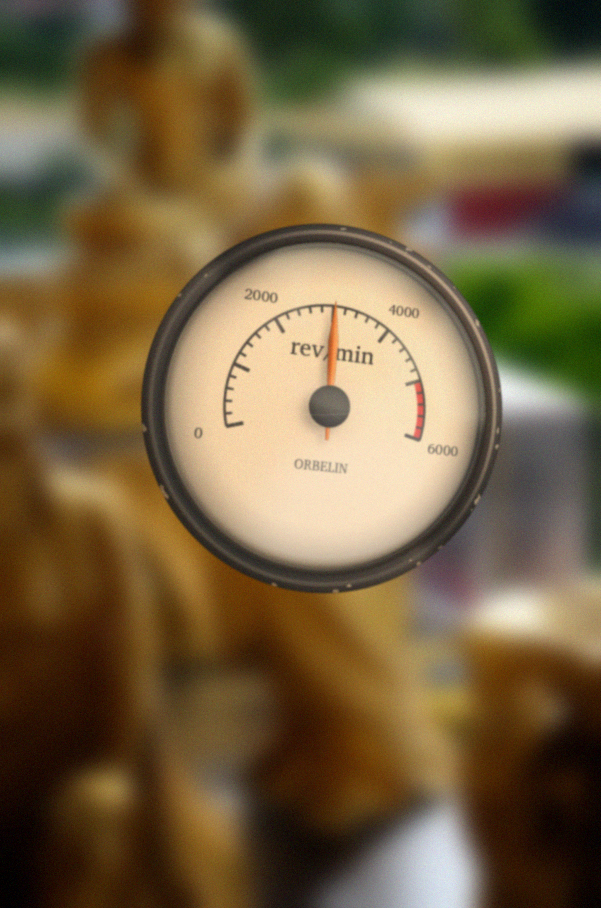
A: 3000 rpm
